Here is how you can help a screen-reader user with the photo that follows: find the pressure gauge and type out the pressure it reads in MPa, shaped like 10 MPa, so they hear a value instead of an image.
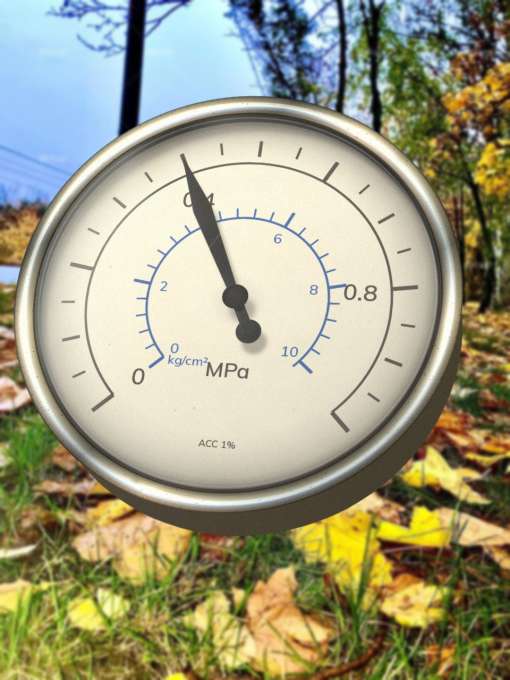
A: 0.4 MPa
